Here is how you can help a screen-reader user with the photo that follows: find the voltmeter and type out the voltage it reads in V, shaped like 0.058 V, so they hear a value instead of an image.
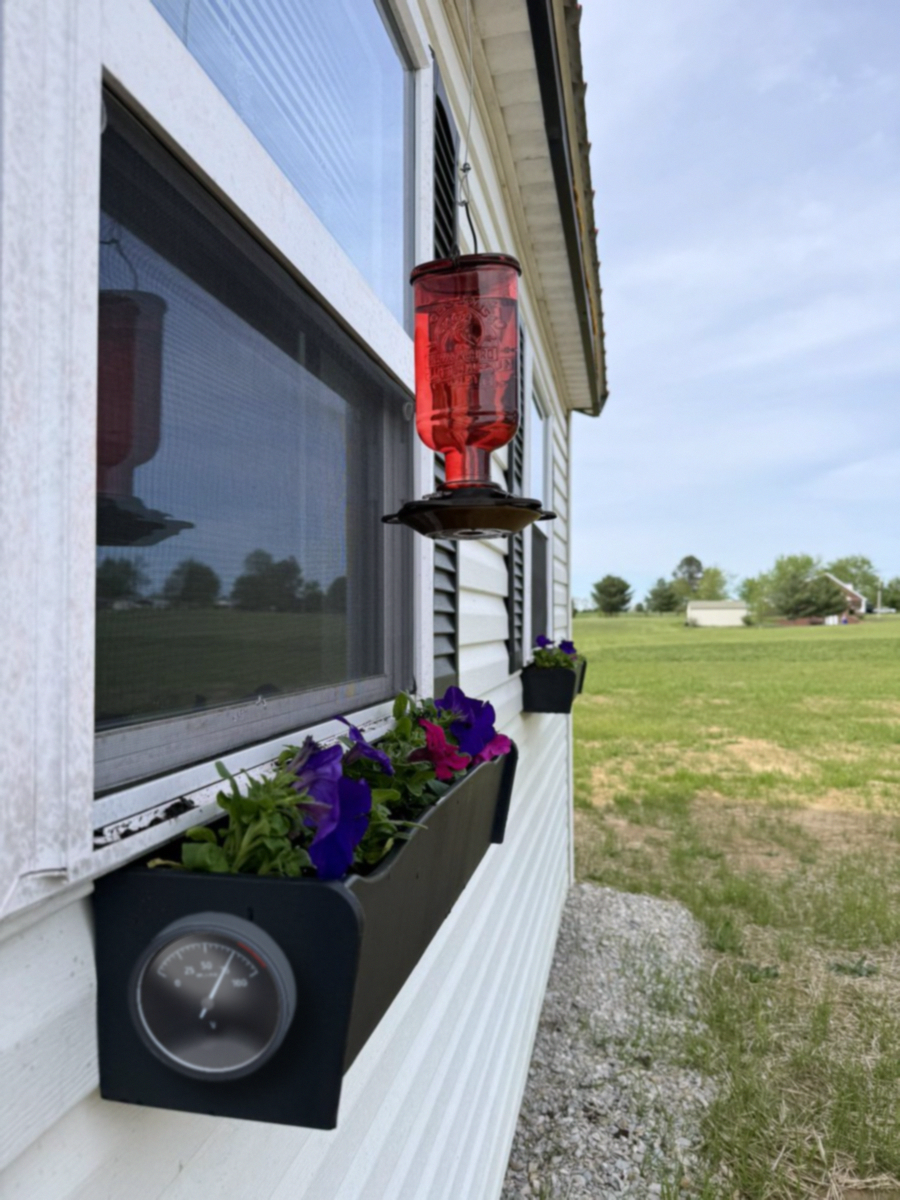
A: 75 V
